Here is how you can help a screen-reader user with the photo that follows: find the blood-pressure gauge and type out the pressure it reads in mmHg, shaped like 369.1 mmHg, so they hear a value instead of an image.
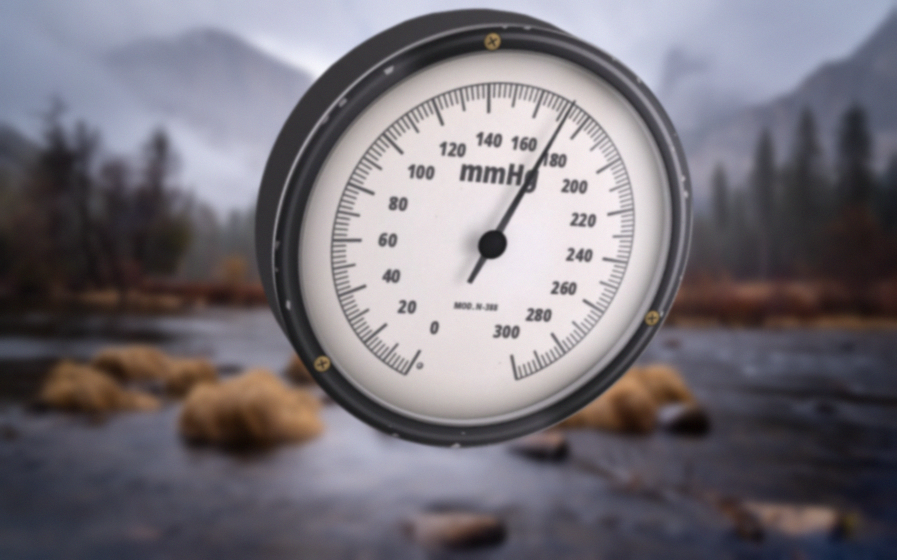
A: 170 mmHg
